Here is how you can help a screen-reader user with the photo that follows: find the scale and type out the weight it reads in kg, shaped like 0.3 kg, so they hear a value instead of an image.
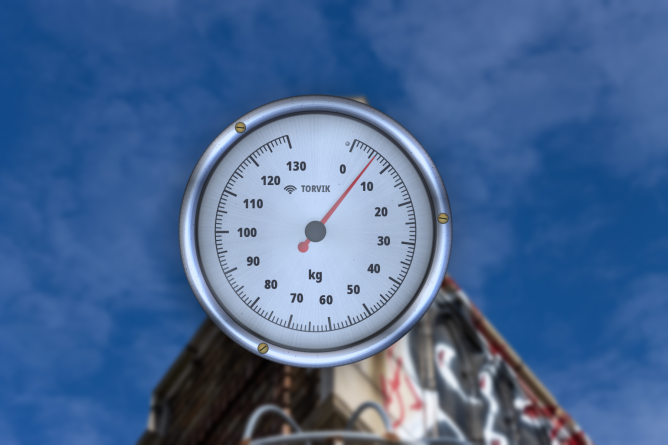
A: 6 kg
